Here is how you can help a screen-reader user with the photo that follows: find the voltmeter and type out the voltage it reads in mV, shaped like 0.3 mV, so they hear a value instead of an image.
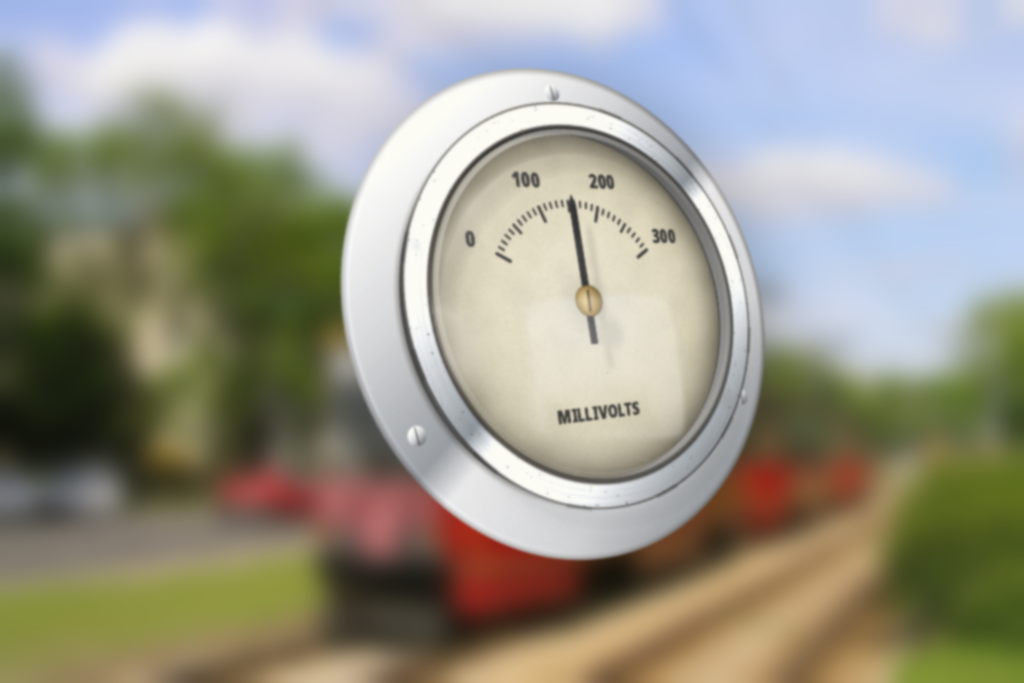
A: 150 mV
